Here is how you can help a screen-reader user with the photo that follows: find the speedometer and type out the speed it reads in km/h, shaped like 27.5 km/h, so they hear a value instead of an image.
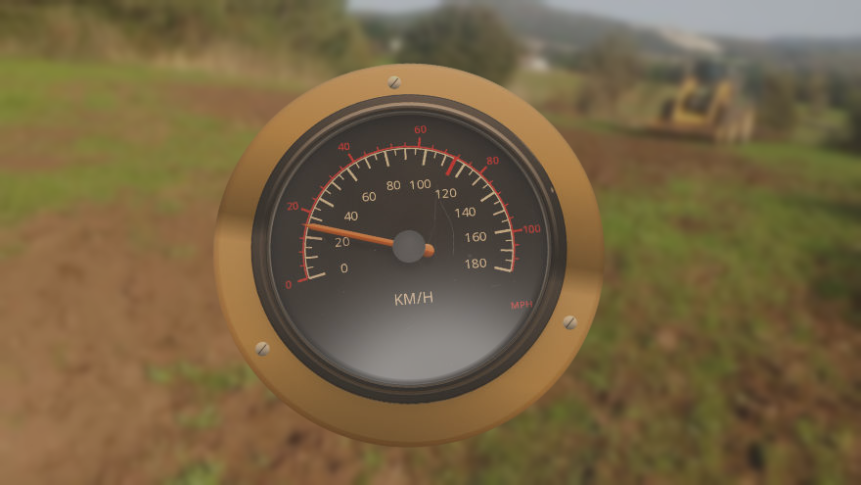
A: 25 km/h
